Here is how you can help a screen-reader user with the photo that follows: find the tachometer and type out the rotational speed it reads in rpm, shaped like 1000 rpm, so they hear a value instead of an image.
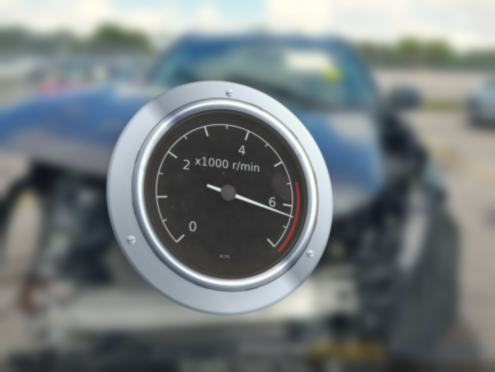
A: 6250 rpm
